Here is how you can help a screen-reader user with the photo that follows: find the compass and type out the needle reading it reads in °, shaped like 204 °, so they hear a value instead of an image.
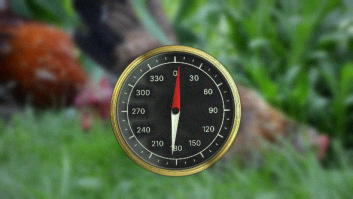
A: 5 °
